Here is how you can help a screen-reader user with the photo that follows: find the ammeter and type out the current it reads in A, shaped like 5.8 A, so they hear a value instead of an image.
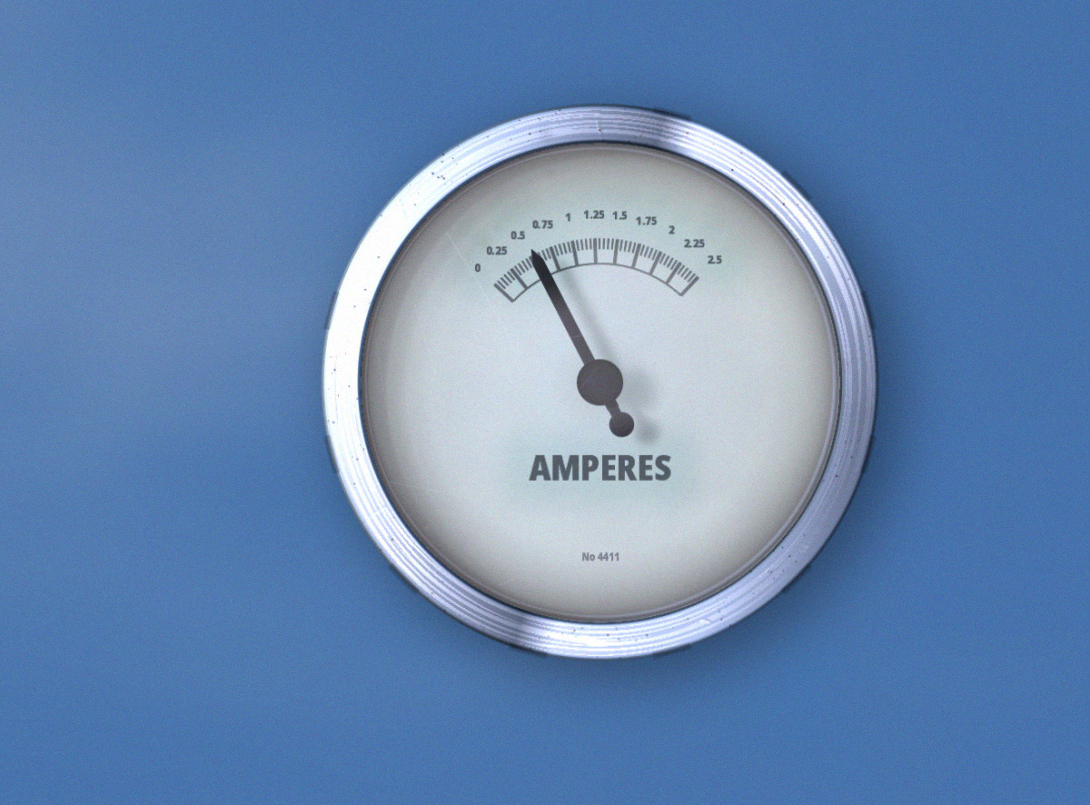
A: 0.55 A
